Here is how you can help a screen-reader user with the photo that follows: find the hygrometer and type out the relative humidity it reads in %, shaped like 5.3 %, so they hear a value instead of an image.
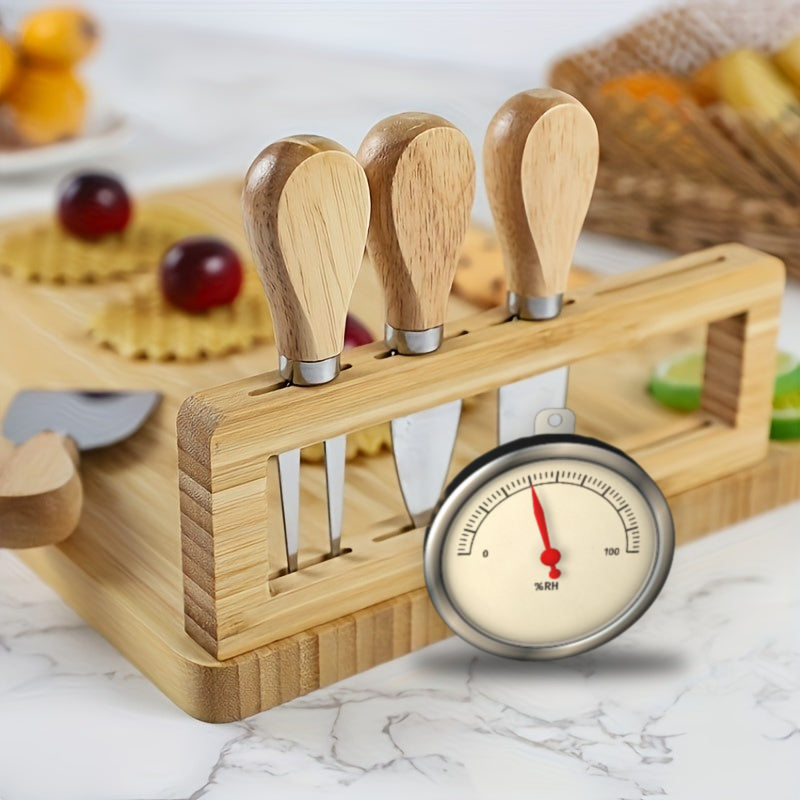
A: 40 %
